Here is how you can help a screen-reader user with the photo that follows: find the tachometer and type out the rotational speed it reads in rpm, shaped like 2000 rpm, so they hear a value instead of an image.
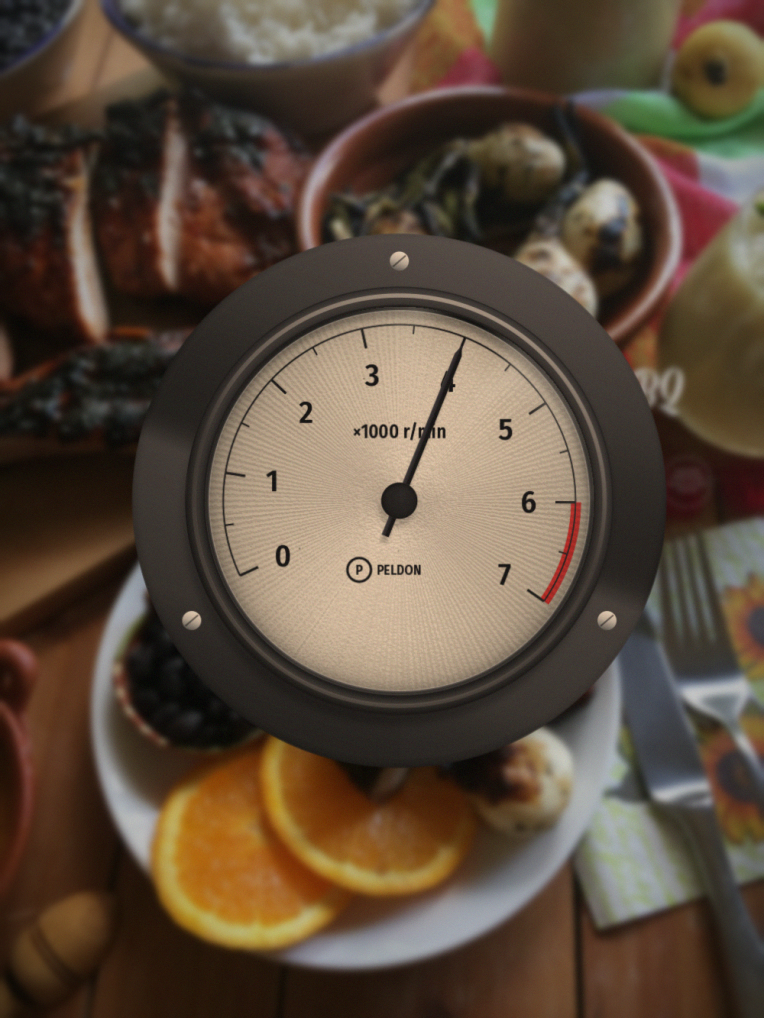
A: 4000 rpm
